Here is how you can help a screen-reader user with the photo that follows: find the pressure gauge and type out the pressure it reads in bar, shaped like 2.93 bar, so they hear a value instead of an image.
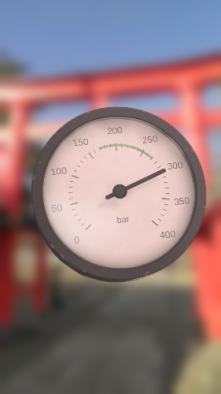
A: 300 bar
